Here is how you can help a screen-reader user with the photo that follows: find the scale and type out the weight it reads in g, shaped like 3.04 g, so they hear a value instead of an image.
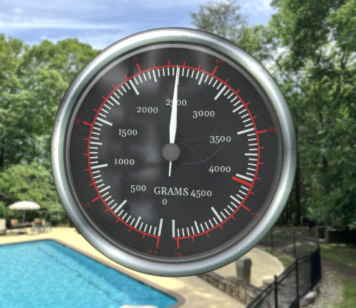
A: 2500 g
